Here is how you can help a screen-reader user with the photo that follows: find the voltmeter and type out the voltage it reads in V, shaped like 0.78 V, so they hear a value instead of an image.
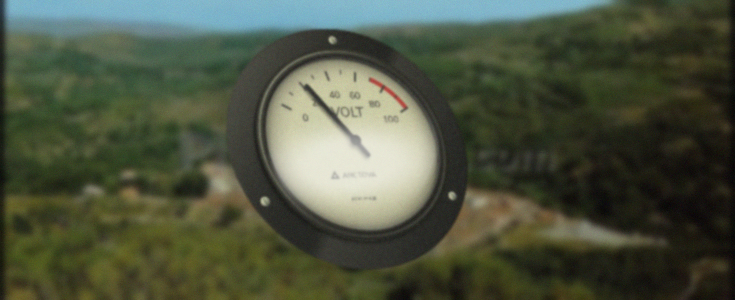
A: 20 V
